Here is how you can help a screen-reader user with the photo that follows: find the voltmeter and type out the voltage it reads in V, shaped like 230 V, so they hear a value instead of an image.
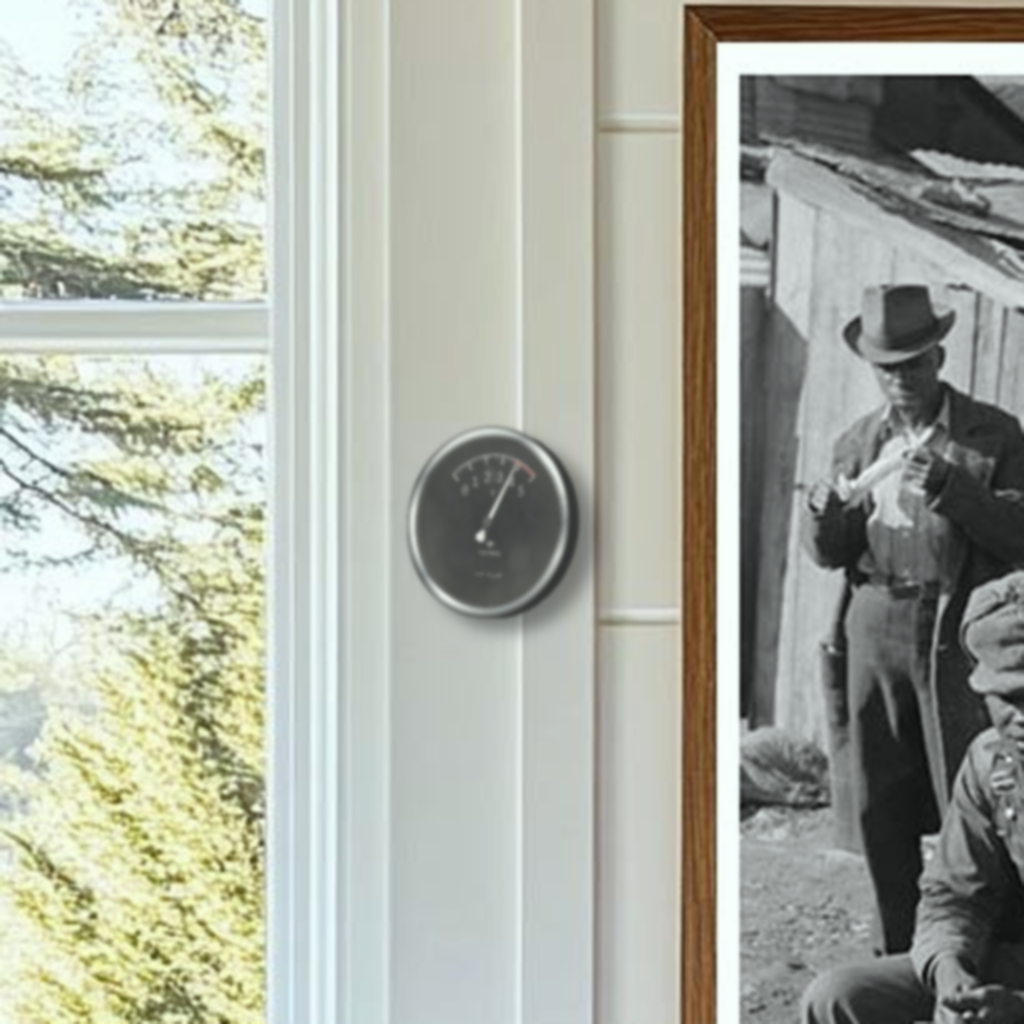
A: 4 V
